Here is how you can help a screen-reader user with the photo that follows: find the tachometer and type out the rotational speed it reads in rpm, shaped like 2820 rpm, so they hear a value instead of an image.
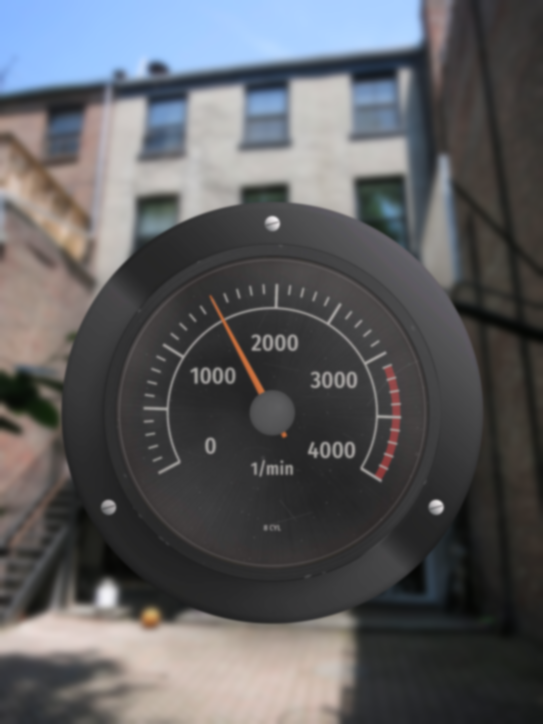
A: 1500 rpm
